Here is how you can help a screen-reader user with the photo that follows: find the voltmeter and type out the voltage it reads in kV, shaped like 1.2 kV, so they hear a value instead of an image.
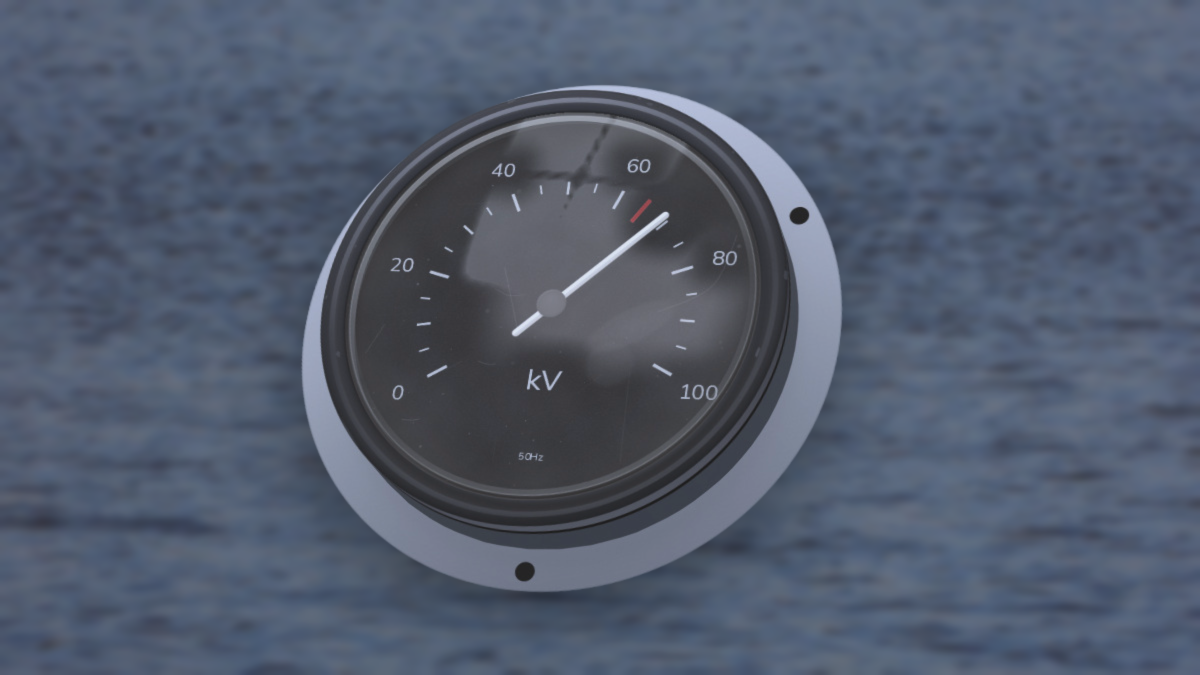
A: 70 kV
